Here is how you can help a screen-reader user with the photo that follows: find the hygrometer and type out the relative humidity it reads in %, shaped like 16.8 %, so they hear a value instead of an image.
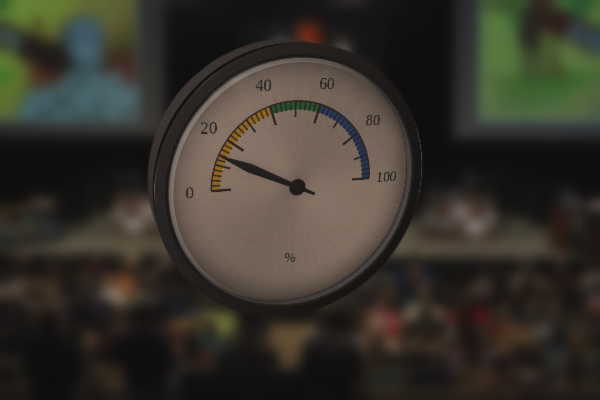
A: 14 %
